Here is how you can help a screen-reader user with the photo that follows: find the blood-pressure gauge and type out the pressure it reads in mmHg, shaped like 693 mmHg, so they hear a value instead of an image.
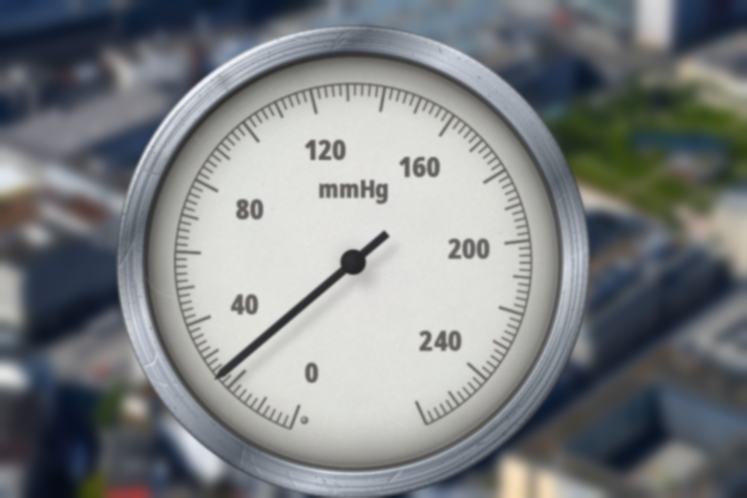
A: 24 mmHg
